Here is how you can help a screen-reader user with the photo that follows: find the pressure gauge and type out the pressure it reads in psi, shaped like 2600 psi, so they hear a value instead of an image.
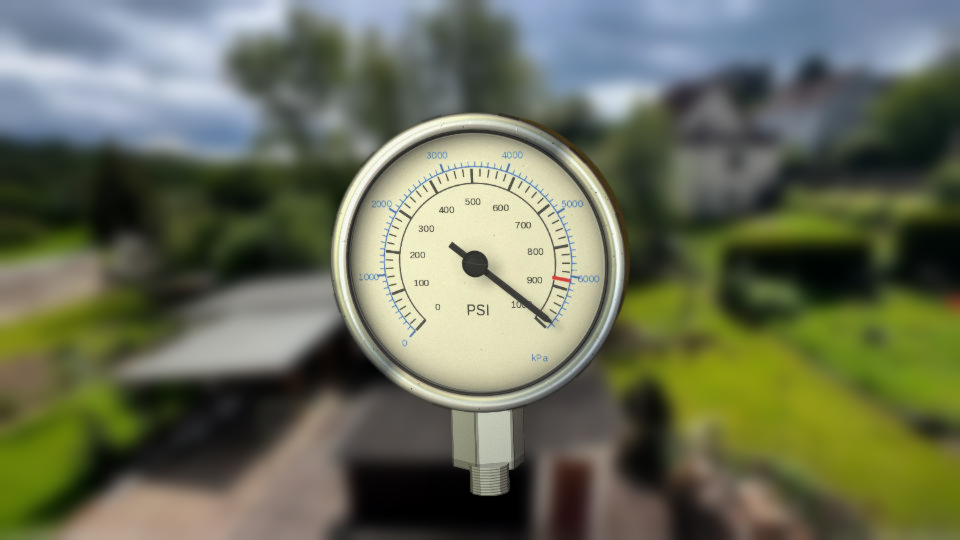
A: 980 psi
